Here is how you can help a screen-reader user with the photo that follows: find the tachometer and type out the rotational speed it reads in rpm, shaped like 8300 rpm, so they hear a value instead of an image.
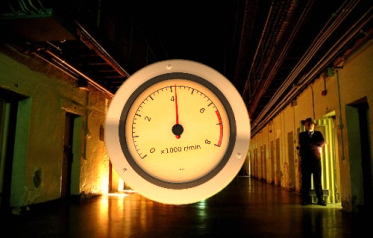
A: 4200 rpm
